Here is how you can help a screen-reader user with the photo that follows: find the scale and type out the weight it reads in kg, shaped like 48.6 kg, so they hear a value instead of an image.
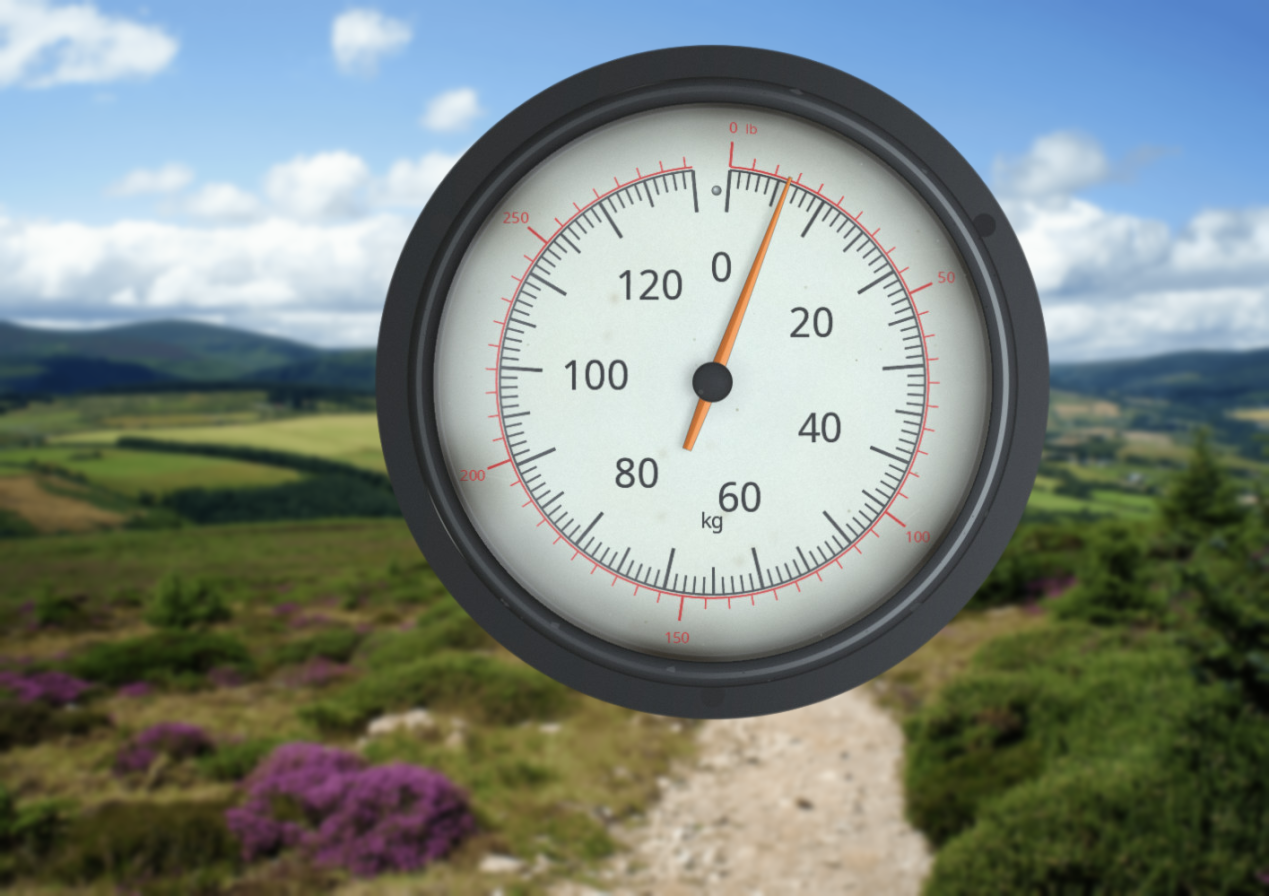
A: 6 kg
